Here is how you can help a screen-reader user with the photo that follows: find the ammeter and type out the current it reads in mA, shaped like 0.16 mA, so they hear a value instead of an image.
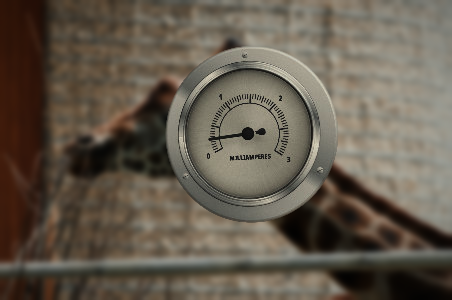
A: 0.25 mA
